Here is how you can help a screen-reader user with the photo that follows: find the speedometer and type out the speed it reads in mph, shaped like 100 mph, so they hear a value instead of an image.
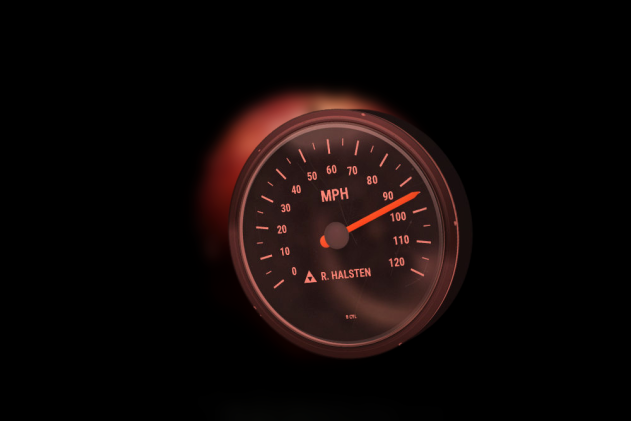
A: 95 mph
